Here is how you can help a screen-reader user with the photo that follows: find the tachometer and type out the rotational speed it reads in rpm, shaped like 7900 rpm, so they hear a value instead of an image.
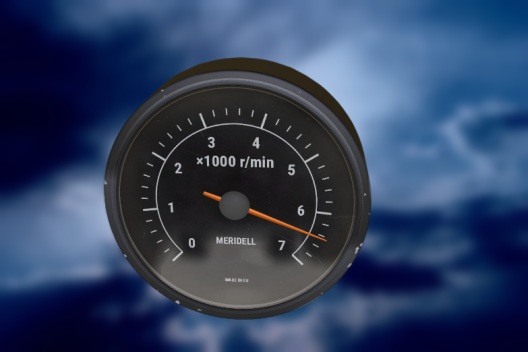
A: 6400 rpm
